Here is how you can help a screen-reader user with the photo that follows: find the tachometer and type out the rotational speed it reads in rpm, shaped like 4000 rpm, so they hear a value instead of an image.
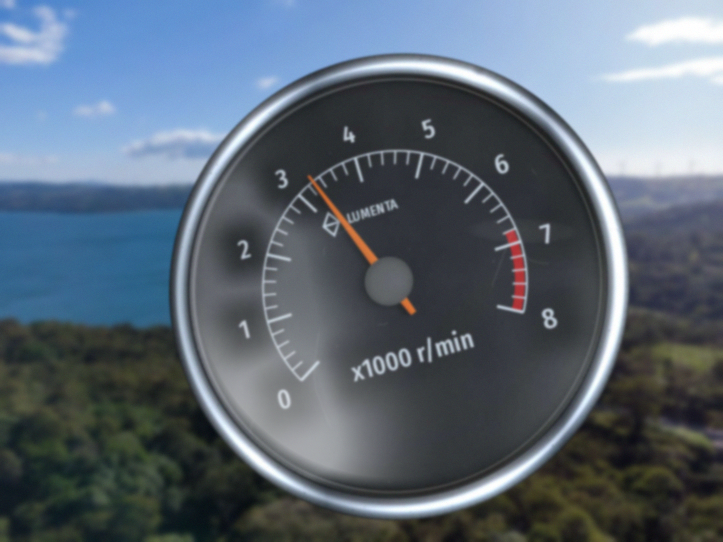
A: 3300 rpm
